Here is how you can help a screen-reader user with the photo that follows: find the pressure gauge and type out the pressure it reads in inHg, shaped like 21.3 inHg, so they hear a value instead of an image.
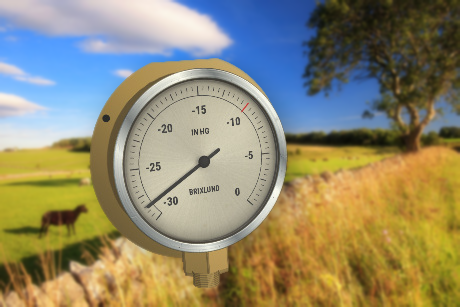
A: -28.5 inHg
